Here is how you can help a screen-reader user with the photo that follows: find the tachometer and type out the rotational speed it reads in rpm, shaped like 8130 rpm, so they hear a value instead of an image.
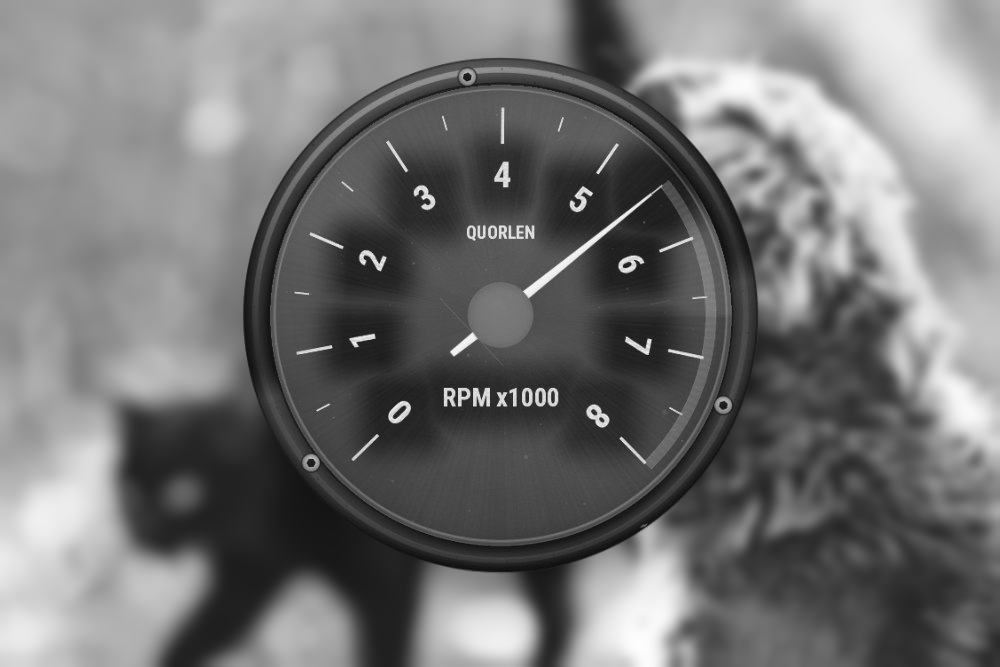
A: 5500 rpm
